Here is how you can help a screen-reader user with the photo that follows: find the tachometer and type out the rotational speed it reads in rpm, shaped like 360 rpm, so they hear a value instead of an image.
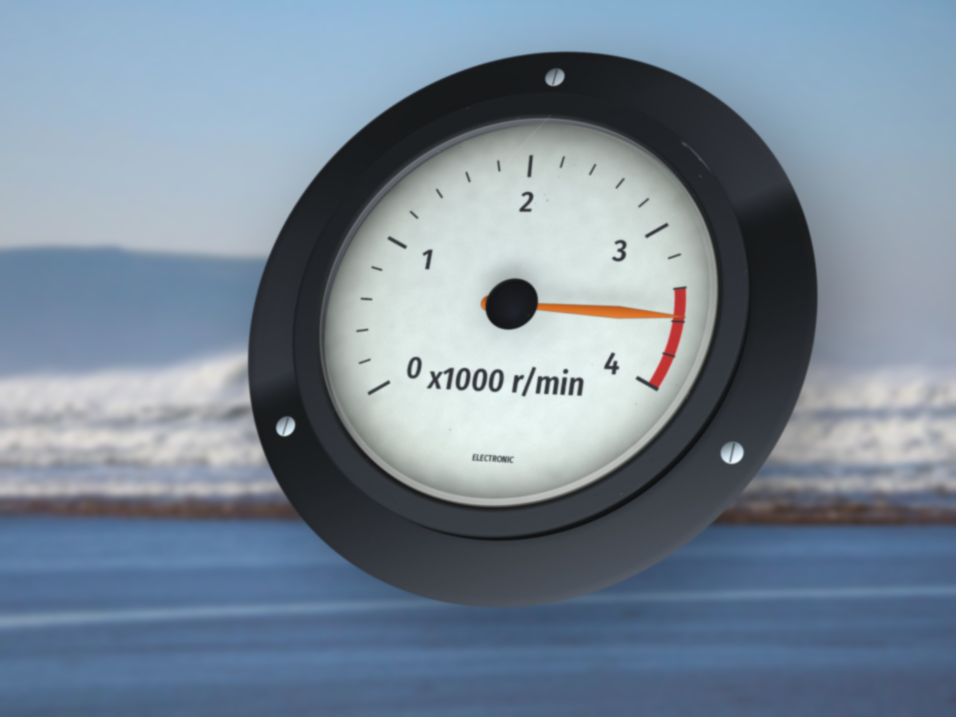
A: 3600 rpm
